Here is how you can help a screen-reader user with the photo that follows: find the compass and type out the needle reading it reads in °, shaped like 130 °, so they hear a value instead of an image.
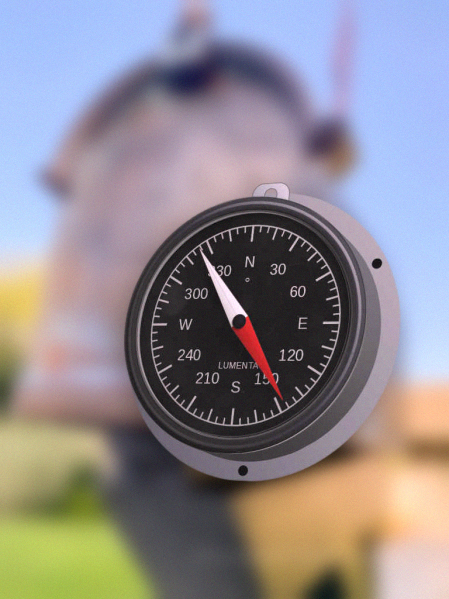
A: 145 °
